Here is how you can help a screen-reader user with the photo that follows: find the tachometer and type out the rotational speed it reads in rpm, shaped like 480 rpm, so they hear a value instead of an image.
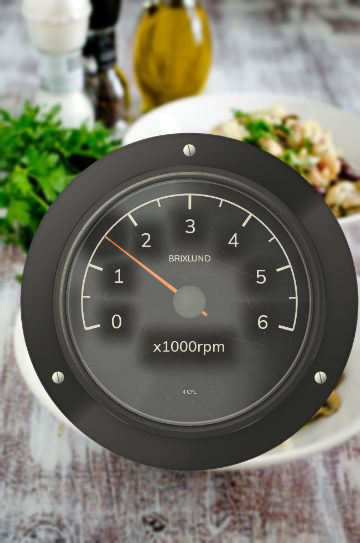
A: 1500 rpm
